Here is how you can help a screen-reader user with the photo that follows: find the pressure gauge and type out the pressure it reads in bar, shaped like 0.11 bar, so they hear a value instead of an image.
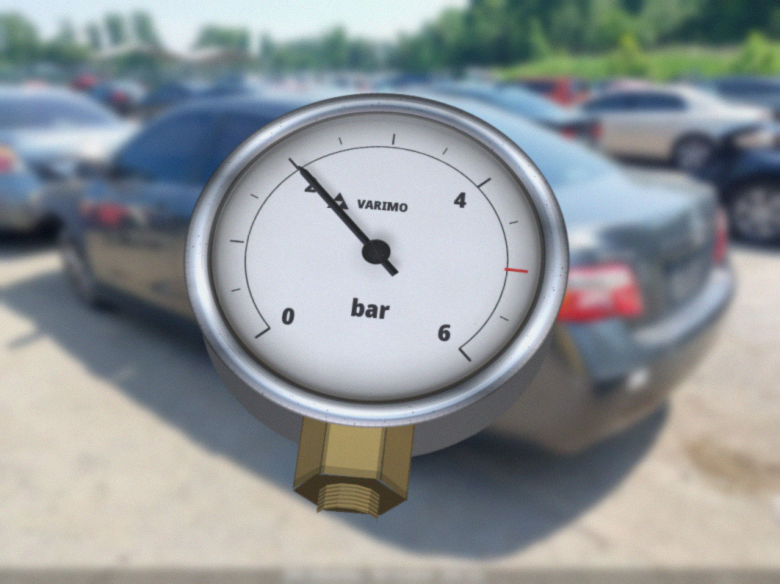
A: 2 bar
